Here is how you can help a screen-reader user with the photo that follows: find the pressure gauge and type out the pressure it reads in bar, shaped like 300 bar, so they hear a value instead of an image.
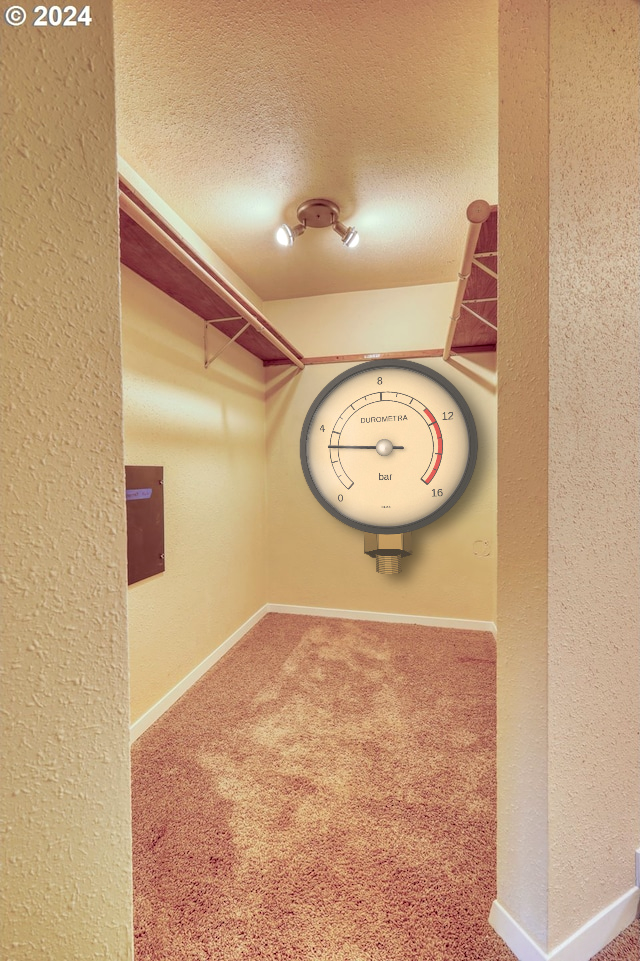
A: 3 bar
